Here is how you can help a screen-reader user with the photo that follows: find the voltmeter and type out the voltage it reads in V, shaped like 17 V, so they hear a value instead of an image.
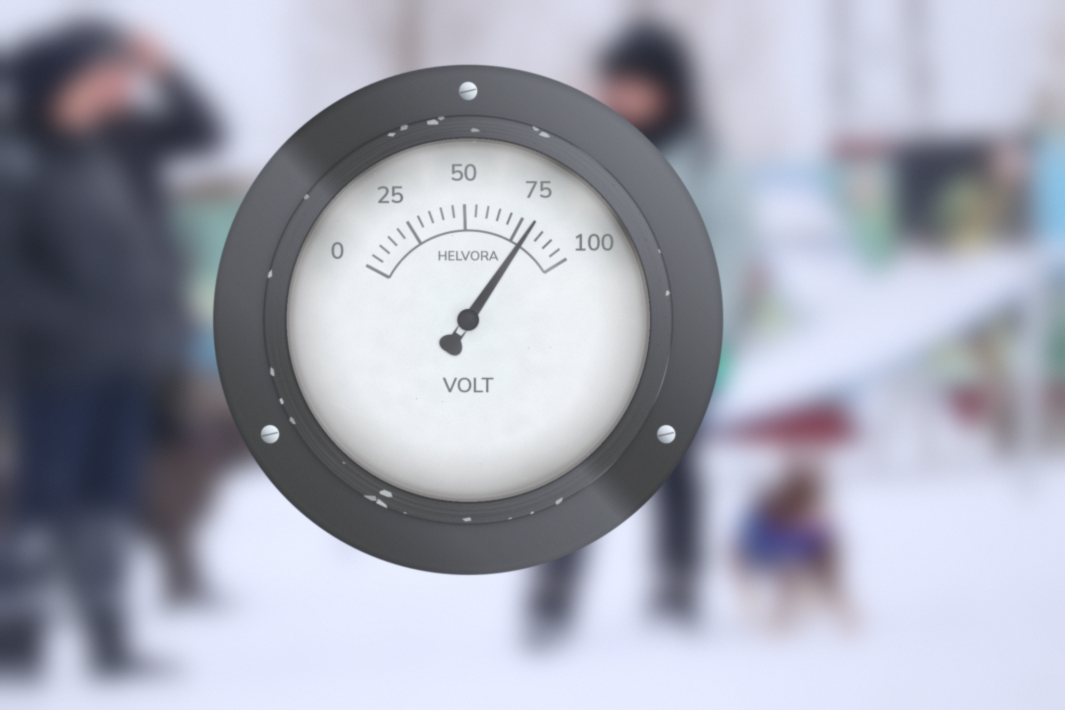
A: 80 V
